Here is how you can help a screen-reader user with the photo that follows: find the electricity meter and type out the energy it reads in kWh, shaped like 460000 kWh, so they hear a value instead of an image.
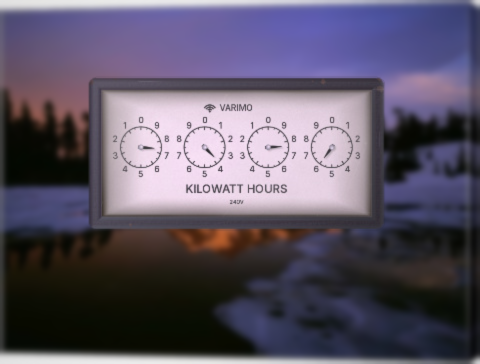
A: 7376 kWh
